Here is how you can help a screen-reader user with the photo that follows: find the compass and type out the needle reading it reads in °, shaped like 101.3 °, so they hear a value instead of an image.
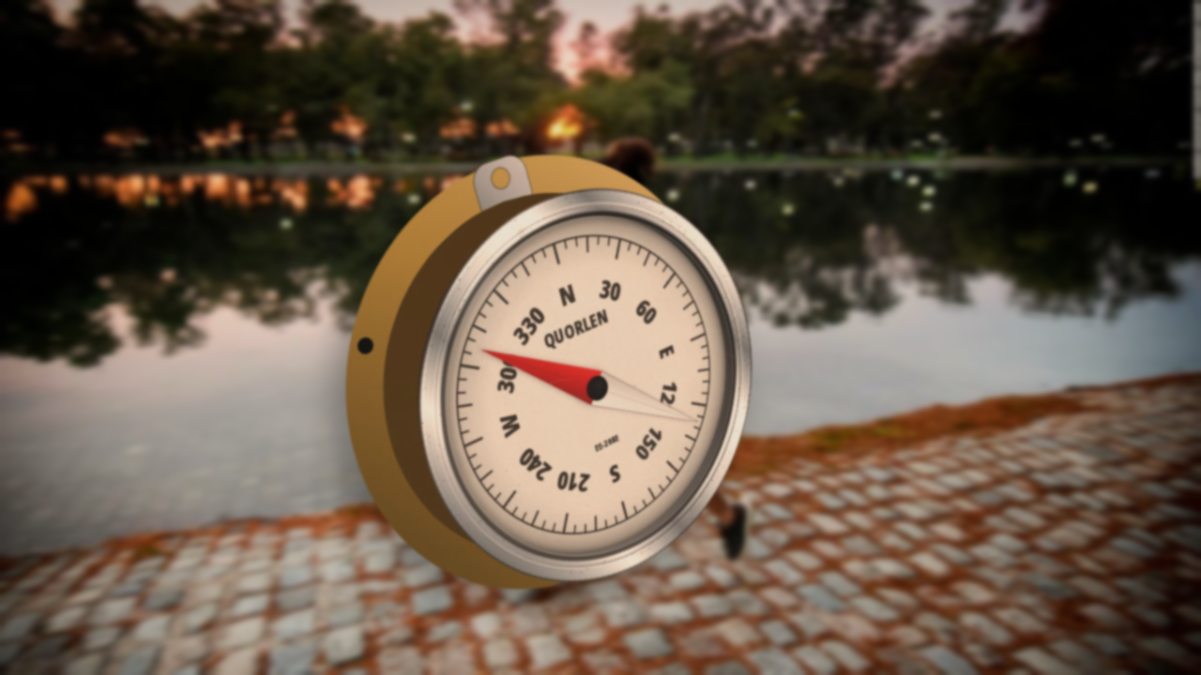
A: 307.5 °
